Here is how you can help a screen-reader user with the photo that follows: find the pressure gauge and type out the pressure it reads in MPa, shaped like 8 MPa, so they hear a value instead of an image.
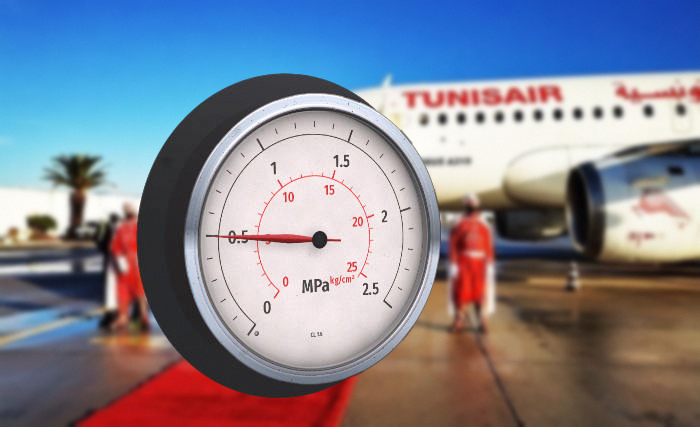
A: 0.5 MPa
